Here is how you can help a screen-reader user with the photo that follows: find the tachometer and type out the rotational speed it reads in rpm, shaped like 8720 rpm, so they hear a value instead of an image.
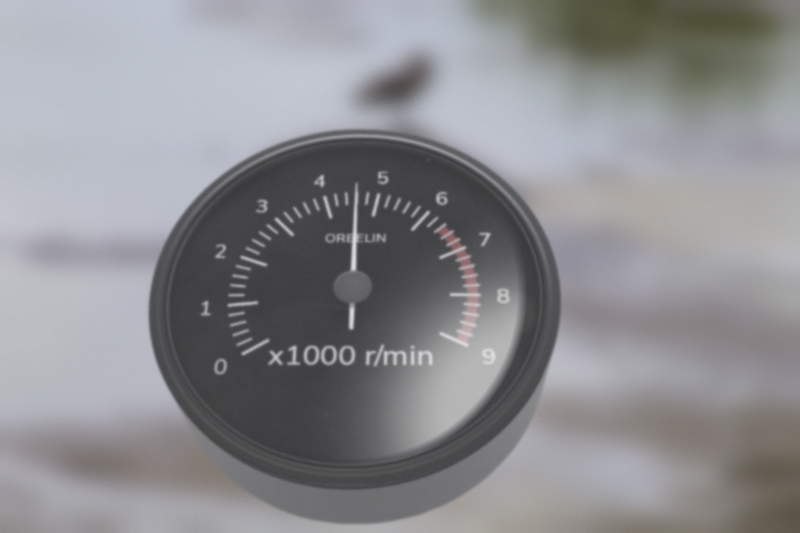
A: 4600 rpm
